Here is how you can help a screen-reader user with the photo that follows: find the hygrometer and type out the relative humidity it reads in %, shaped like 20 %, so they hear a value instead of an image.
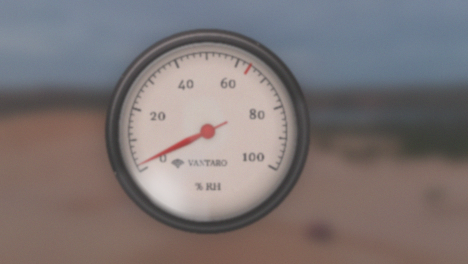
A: 2 %
